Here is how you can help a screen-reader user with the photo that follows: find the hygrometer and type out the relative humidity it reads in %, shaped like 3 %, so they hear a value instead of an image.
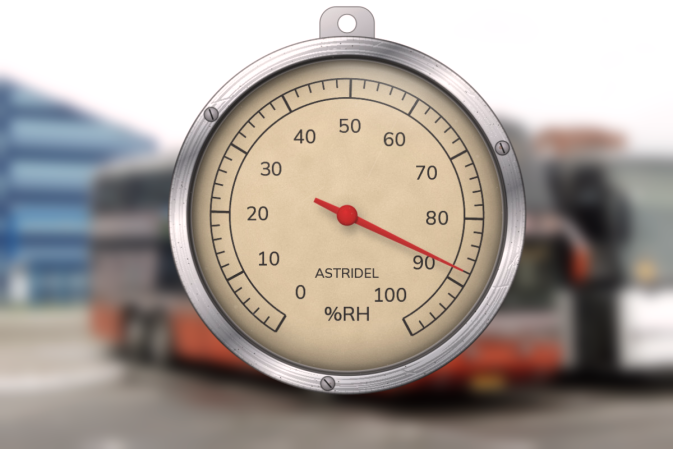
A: 88 %
